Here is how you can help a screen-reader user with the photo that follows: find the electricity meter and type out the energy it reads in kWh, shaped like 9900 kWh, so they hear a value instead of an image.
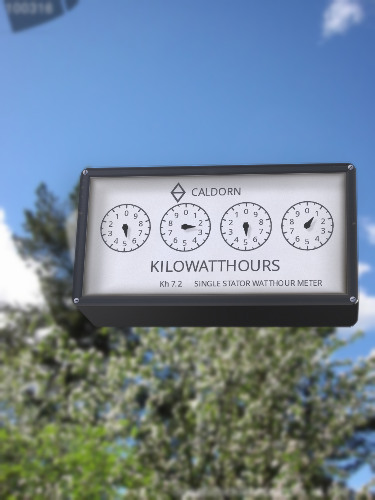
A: 5251 kWh
